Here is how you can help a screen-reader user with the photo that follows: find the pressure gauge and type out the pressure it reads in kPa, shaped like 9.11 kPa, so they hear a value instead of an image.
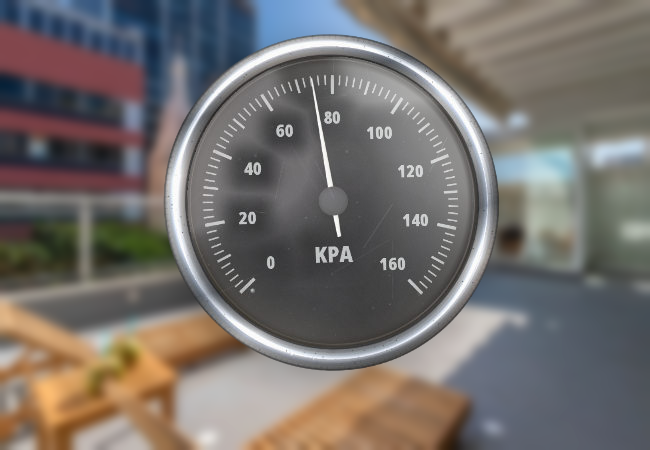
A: 74 kPa
